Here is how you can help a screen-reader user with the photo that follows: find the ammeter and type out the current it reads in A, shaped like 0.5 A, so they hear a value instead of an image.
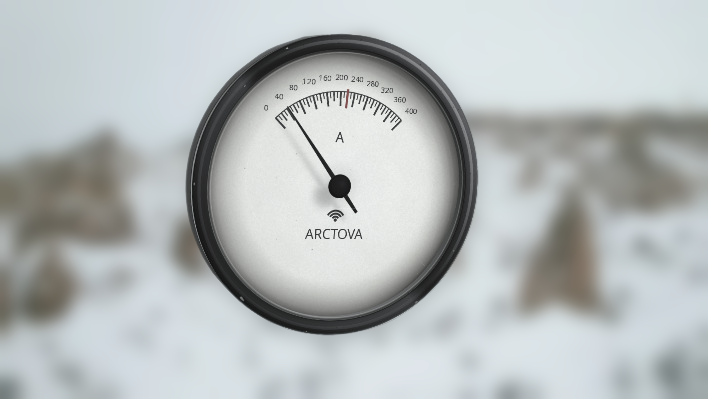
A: 40 A
